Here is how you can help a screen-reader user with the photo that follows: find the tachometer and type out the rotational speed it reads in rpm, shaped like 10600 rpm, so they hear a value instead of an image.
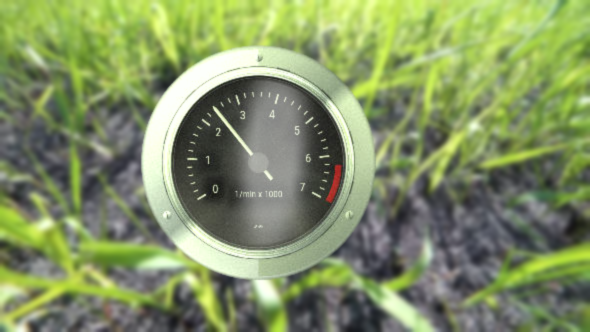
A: 2400 rpm
